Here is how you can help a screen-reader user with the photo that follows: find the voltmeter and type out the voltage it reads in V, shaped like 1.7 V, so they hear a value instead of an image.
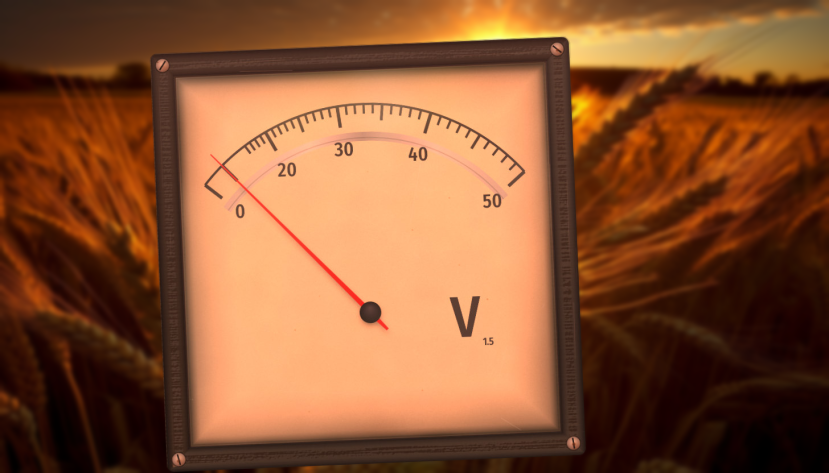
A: 10 V
